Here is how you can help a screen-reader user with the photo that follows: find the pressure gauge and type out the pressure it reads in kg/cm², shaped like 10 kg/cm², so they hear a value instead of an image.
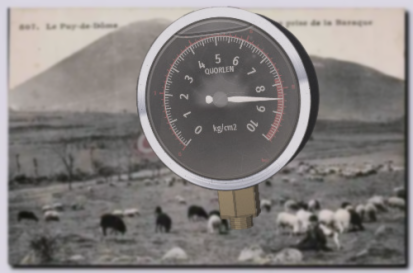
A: 8.5 kg/cm²
